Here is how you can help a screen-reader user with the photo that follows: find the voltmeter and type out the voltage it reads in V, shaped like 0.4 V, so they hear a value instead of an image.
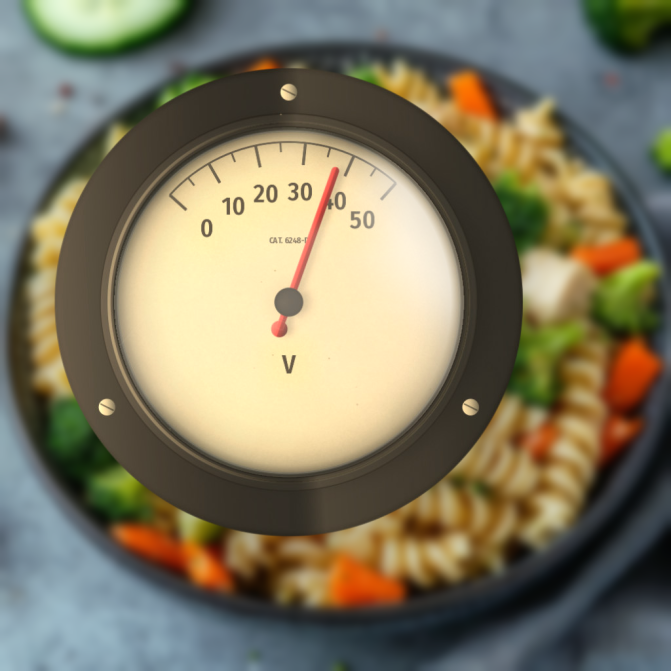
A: 37.5 V
